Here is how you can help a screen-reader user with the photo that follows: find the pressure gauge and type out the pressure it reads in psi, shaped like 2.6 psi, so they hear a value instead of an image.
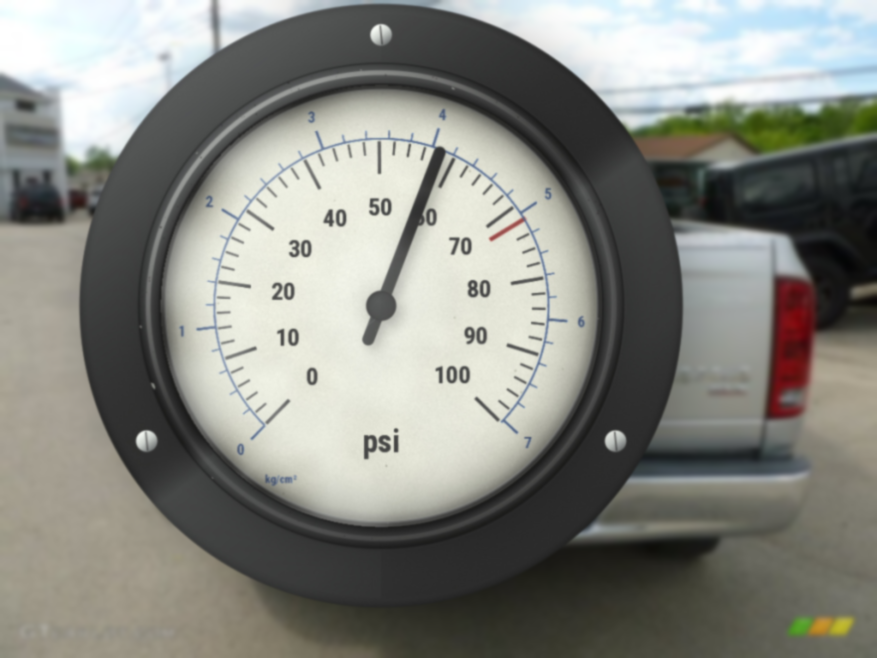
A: 58 psi
